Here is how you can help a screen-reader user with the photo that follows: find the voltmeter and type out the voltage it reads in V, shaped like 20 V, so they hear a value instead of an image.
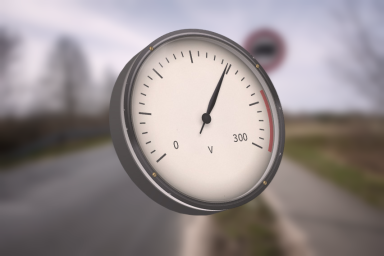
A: 195 V
